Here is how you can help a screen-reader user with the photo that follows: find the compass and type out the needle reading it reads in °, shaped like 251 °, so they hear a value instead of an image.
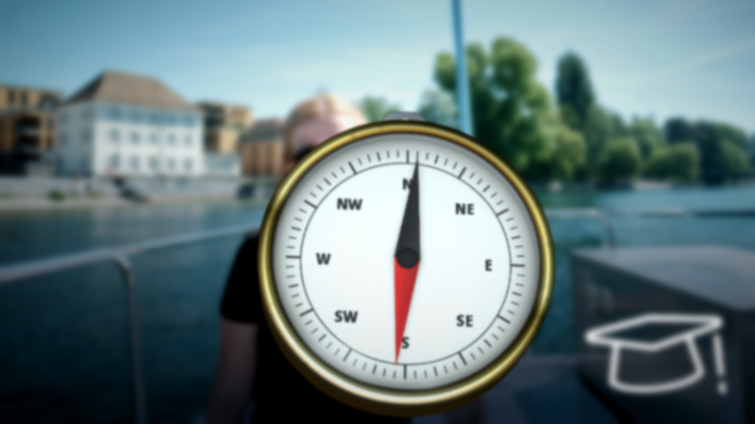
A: 185 °
